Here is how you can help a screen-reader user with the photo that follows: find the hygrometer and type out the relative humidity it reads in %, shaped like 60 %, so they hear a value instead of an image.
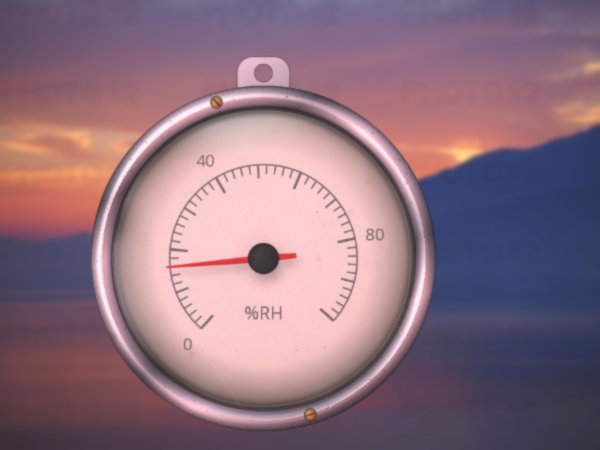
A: 16 %
